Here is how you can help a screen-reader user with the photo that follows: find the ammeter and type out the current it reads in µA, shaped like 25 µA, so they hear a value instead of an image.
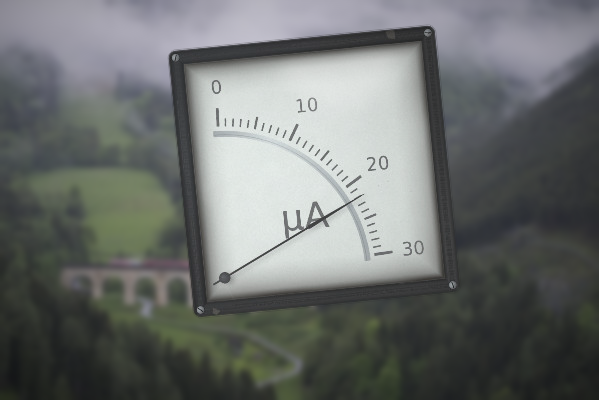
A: 22 µA
